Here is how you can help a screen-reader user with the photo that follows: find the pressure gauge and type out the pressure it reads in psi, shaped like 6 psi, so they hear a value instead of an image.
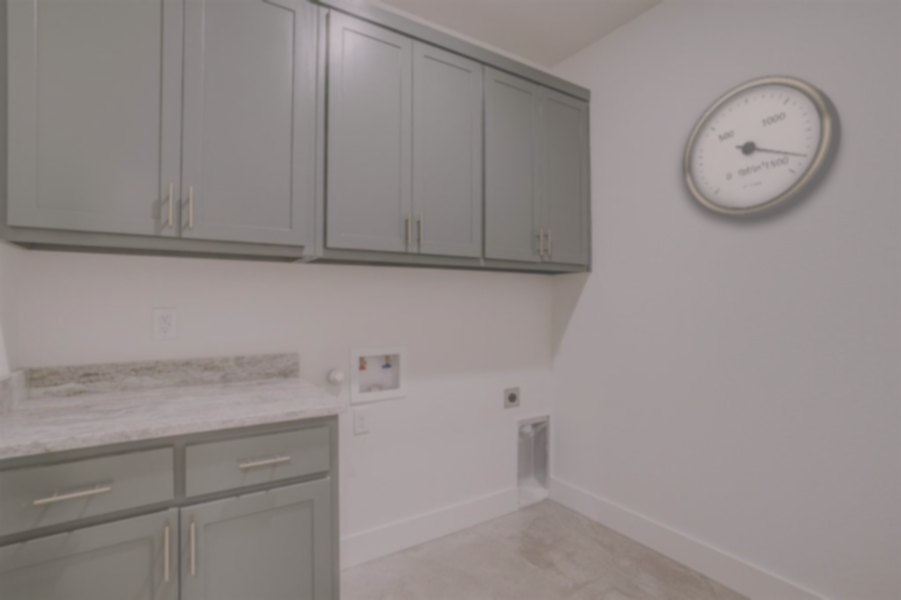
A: 1400 psi
